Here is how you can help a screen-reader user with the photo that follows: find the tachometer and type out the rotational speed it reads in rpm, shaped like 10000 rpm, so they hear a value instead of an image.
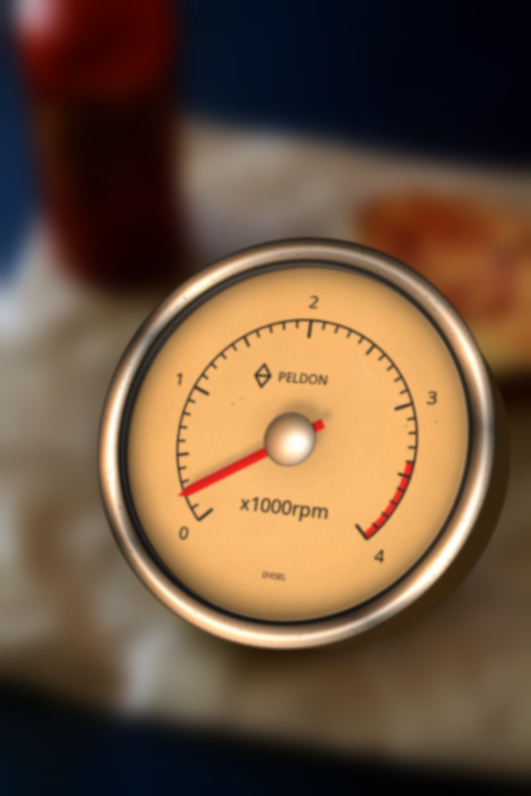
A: 200 rpm
